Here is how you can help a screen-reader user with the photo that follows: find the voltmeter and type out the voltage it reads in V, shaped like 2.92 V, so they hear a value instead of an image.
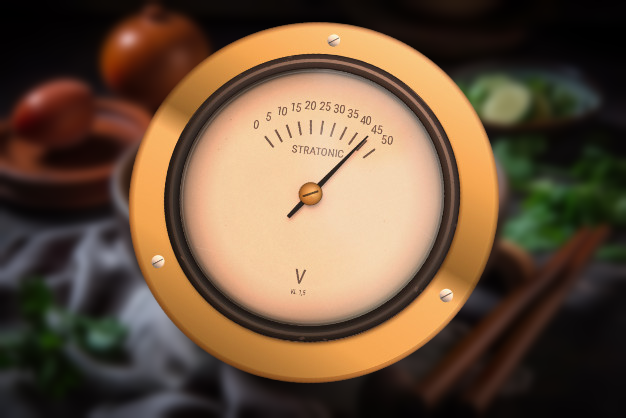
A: 45 V
